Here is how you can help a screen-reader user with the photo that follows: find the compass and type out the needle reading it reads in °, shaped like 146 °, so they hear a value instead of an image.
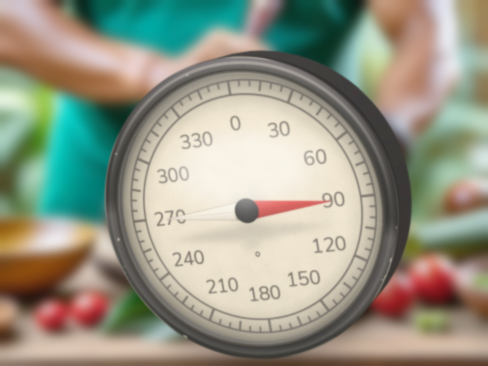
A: 90 °
